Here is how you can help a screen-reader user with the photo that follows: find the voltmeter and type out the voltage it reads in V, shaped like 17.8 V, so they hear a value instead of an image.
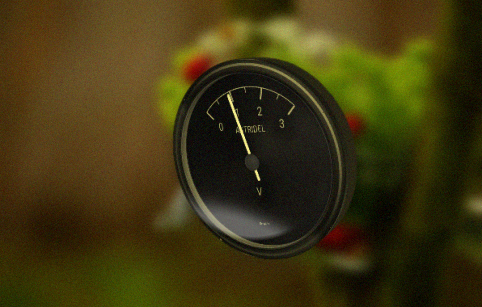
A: 1 V
